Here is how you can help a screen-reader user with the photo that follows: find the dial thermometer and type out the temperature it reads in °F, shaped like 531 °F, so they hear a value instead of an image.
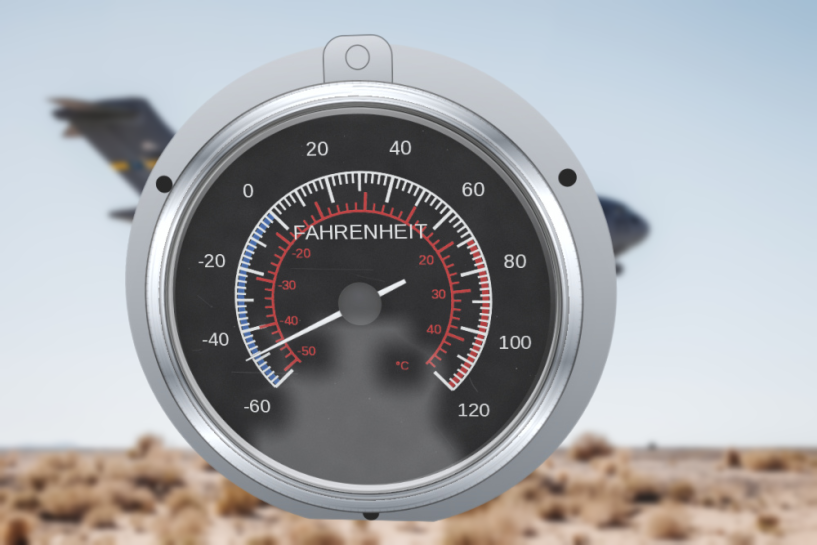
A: -48 °F
